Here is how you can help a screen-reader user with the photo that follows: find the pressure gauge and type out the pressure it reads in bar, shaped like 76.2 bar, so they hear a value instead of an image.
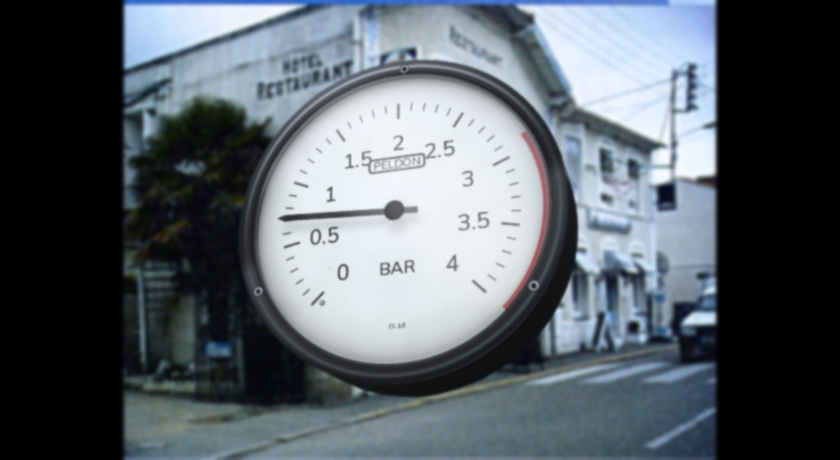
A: 0.7 bar
